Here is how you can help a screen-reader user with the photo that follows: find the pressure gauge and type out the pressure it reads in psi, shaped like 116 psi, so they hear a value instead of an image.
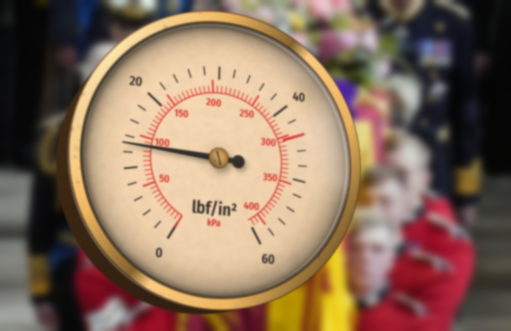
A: 13 psi
